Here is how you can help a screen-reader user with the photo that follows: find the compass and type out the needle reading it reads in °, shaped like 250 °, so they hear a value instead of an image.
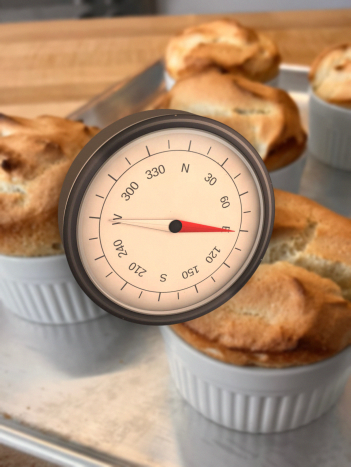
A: 90 °
